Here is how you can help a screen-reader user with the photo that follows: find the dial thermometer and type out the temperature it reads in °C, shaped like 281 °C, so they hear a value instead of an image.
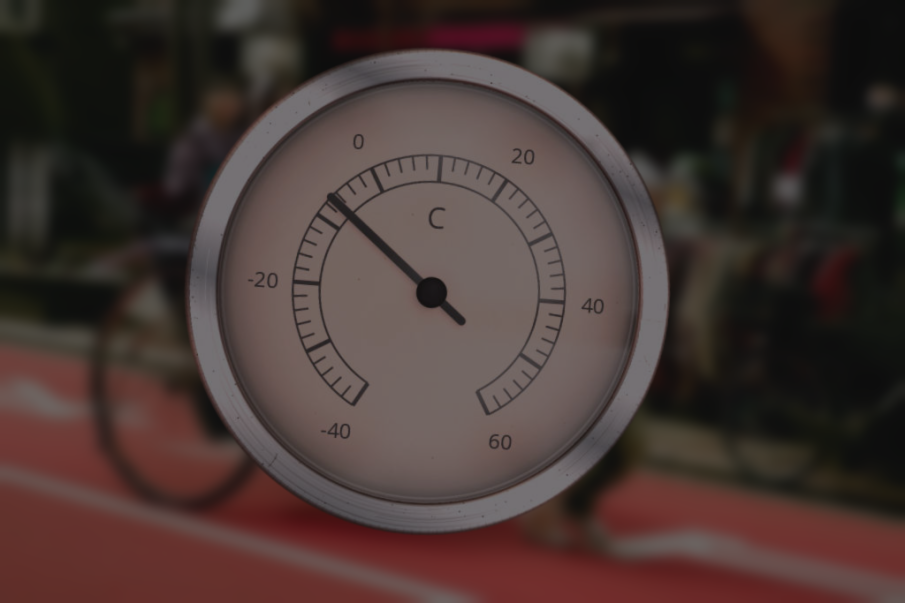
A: -7 °C
